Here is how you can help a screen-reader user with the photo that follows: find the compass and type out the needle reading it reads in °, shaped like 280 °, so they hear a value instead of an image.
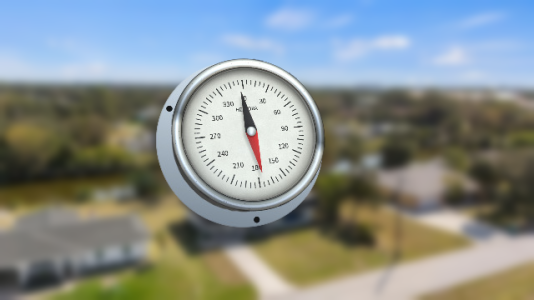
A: 175 °
